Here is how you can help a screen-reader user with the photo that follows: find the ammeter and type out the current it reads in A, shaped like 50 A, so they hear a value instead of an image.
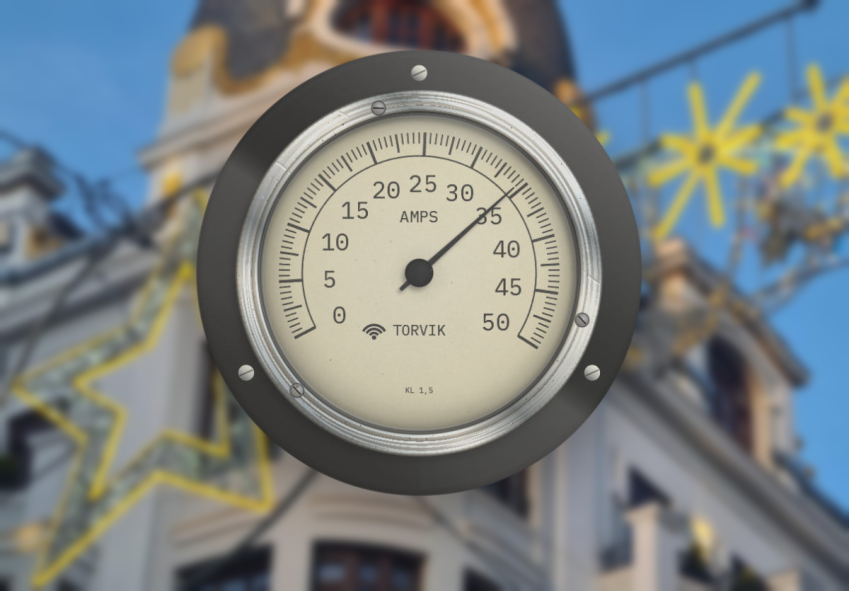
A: 34.5 A
